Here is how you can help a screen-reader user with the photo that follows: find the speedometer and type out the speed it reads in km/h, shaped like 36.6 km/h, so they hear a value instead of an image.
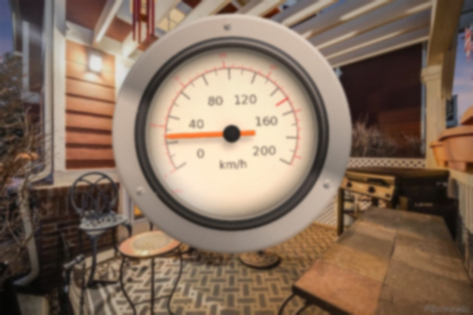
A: 25 km/h
